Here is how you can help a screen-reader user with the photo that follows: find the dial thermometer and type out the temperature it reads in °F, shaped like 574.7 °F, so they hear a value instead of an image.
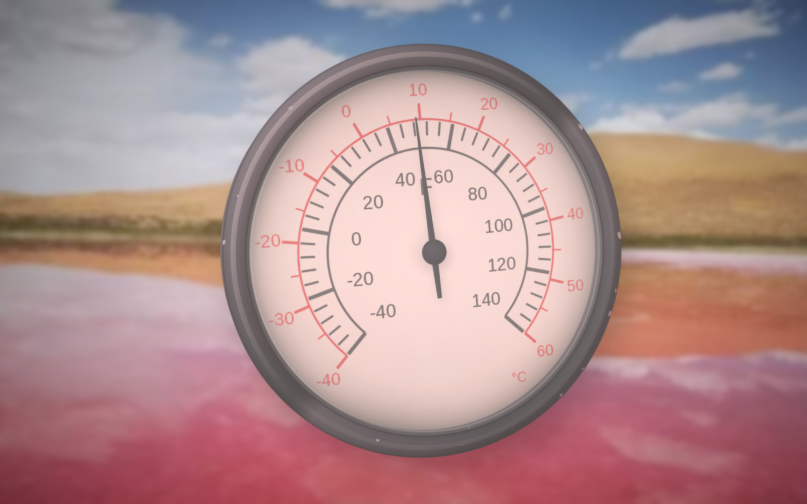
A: 48 °F
